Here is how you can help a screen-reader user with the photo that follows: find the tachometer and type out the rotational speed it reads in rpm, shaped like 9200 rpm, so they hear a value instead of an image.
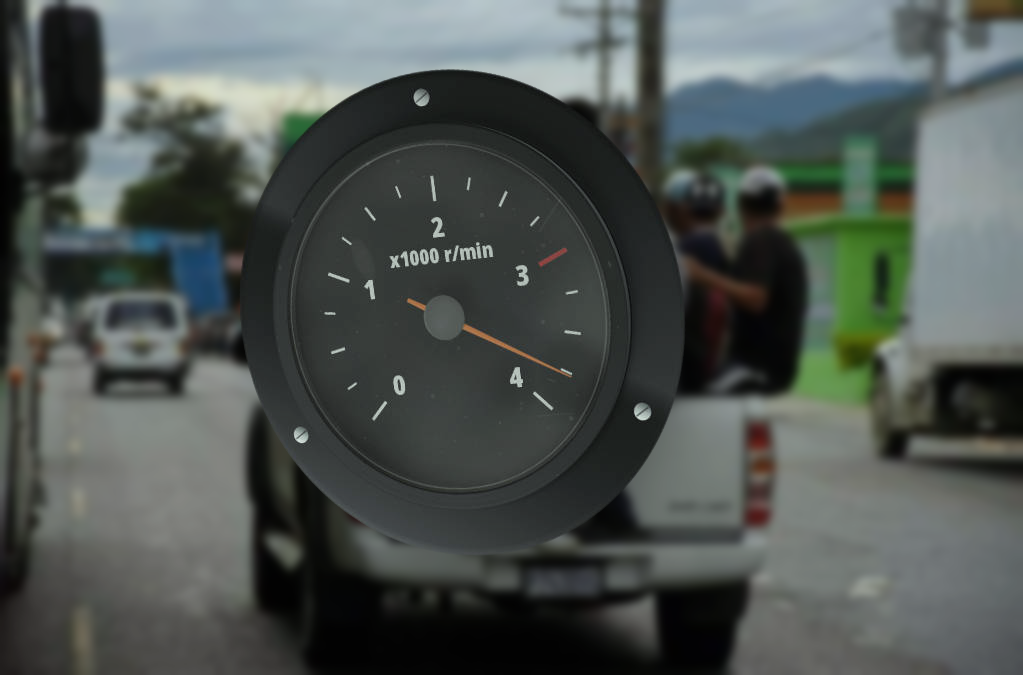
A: 3750 rpm
